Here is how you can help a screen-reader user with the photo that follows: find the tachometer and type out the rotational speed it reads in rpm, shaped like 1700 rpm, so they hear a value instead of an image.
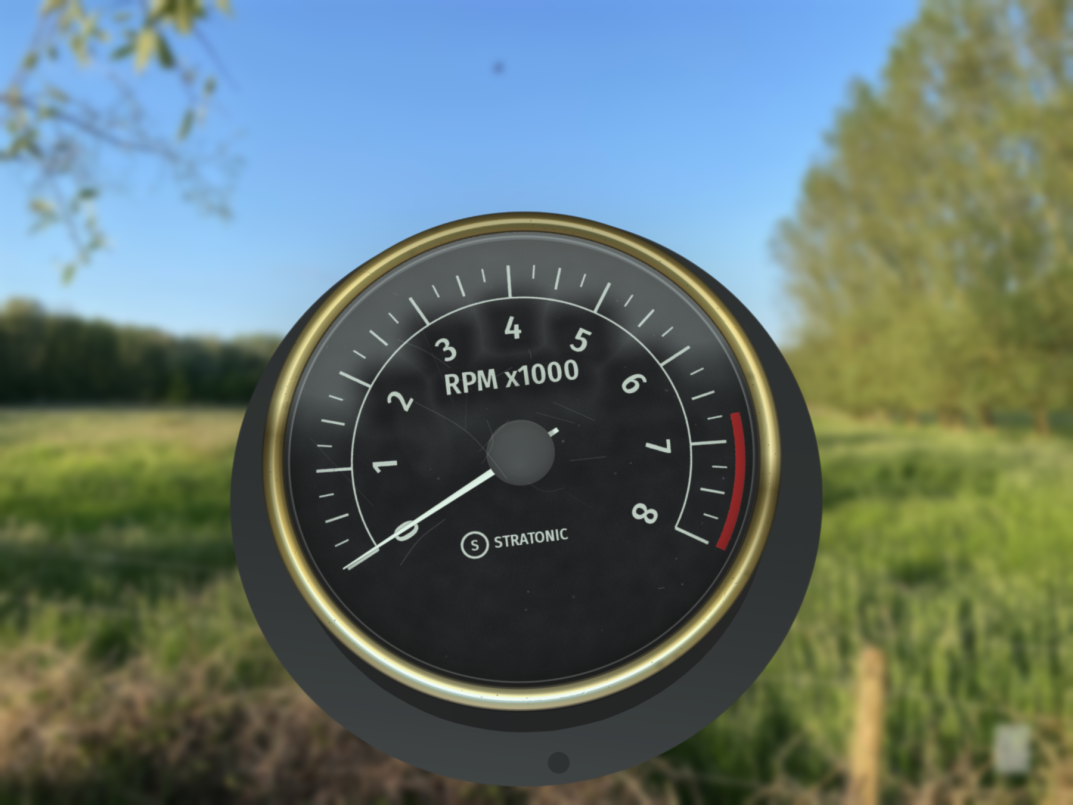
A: 0 rpm
